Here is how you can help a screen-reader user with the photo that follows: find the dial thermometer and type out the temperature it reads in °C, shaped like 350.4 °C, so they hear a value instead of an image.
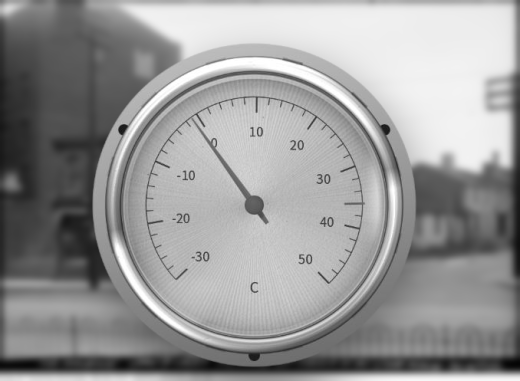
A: -1 °C
